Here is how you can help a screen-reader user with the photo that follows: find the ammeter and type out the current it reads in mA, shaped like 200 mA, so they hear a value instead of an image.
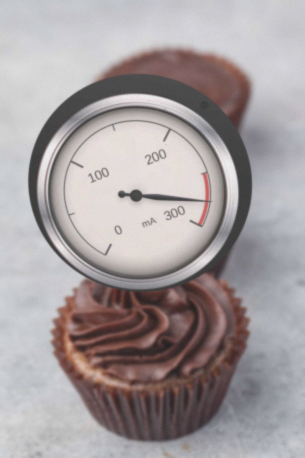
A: 275 mA
